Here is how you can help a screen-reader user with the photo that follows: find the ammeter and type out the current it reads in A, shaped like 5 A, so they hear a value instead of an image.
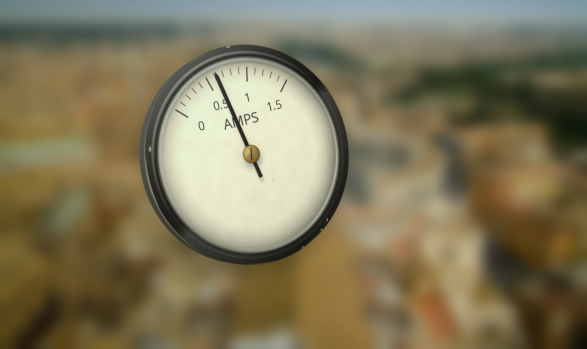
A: 0.6 A
